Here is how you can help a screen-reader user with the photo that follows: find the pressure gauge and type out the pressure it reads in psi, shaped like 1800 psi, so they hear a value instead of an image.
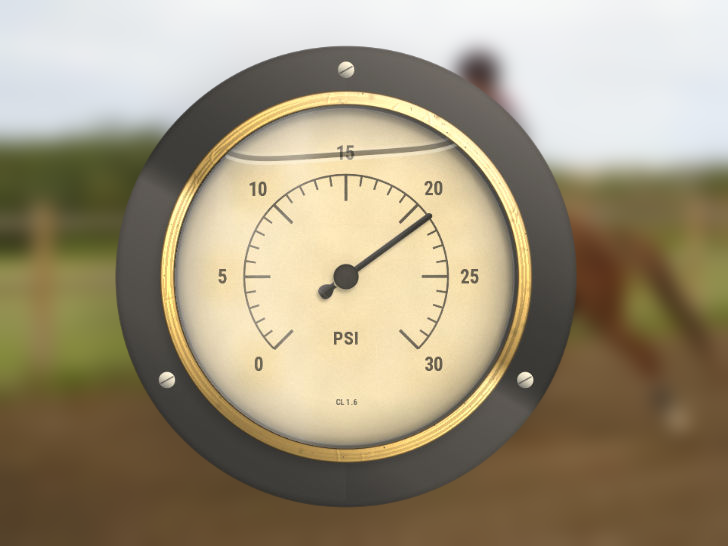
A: 21 psi
